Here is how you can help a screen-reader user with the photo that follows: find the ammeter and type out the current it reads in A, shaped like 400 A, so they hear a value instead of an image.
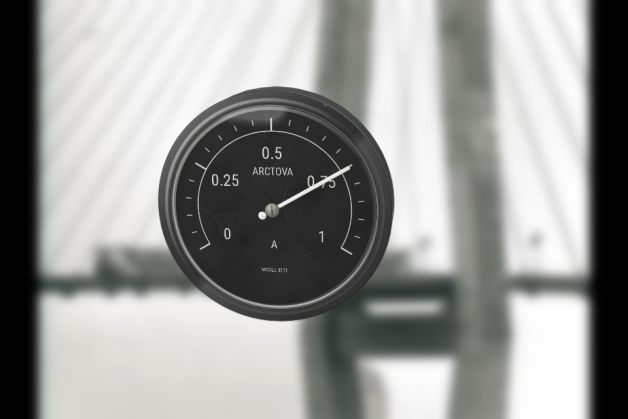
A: 0.75 A
